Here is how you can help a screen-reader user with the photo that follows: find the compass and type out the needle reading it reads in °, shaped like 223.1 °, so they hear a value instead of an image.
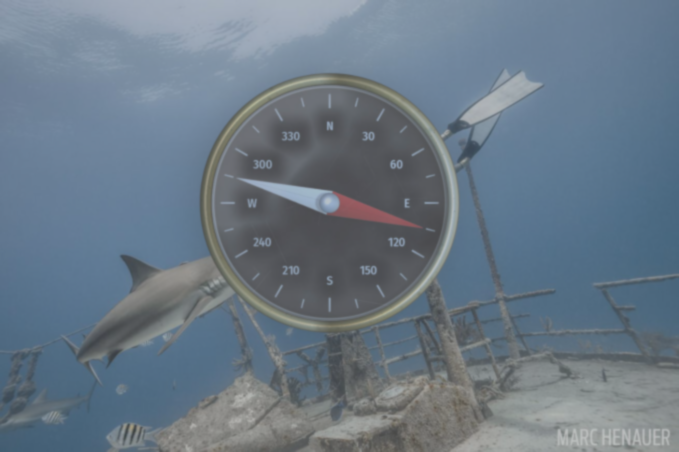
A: 105 °
